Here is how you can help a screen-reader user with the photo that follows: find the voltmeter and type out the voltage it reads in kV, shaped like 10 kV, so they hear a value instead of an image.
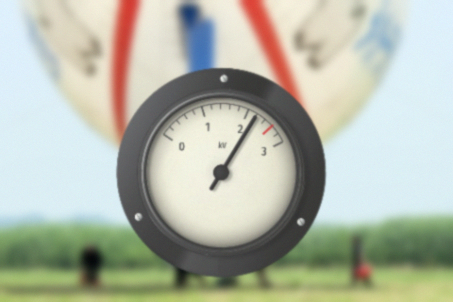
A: 2.2 kV
